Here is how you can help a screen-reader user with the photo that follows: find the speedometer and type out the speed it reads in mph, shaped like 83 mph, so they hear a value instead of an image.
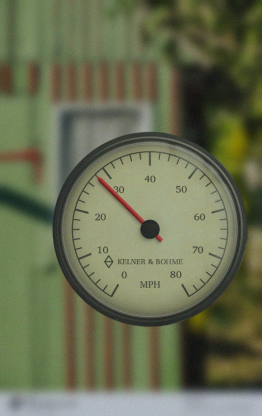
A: 28 mph
